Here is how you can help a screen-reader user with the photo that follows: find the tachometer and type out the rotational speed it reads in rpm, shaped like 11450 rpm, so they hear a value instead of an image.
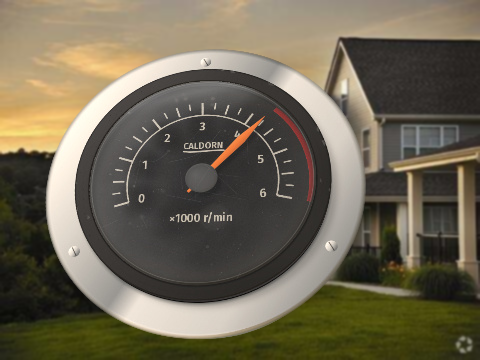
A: 4250 rpm
